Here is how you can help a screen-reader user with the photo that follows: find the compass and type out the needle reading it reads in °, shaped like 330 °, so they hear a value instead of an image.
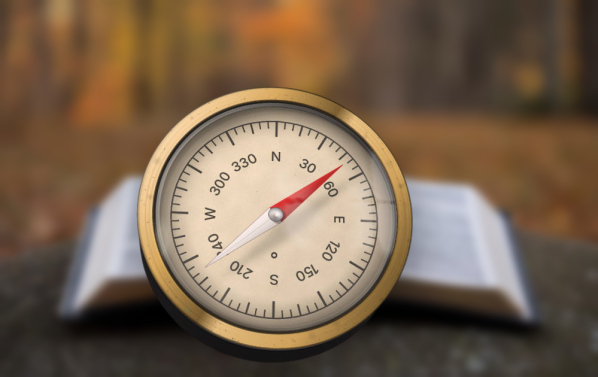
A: 50 °
